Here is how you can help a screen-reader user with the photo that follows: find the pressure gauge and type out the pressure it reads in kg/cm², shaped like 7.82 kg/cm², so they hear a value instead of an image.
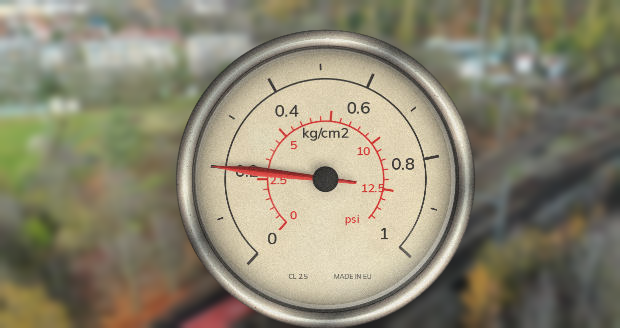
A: 0.2 kg/cm²
